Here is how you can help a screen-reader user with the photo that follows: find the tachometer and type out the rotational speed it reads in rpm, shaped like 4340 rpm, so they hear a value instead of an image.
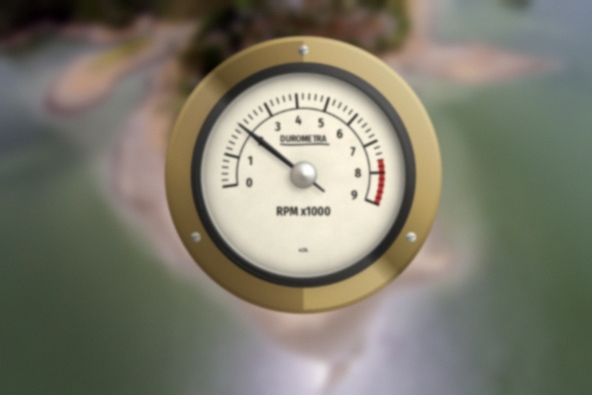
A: 2000 rpm
